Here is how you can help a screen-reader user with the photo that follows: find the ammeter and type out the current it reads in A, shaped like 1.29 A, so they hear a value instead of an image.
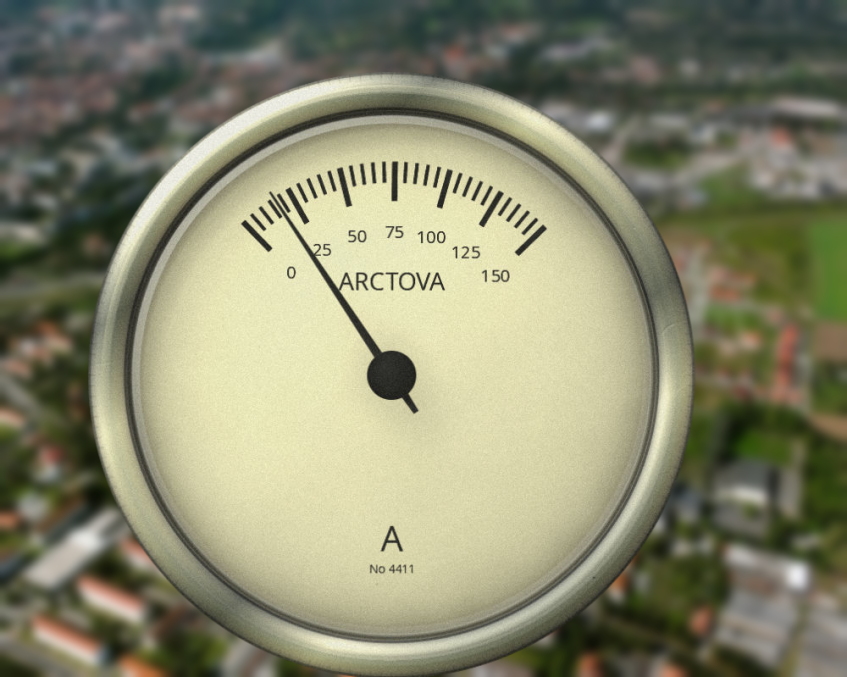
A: 17.5 A
